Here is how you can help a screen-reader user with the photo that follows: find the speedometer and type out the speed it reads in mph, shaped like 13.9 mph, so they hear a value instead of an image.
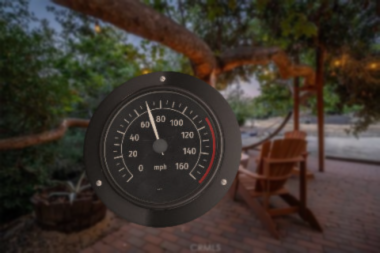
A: 70 mph
